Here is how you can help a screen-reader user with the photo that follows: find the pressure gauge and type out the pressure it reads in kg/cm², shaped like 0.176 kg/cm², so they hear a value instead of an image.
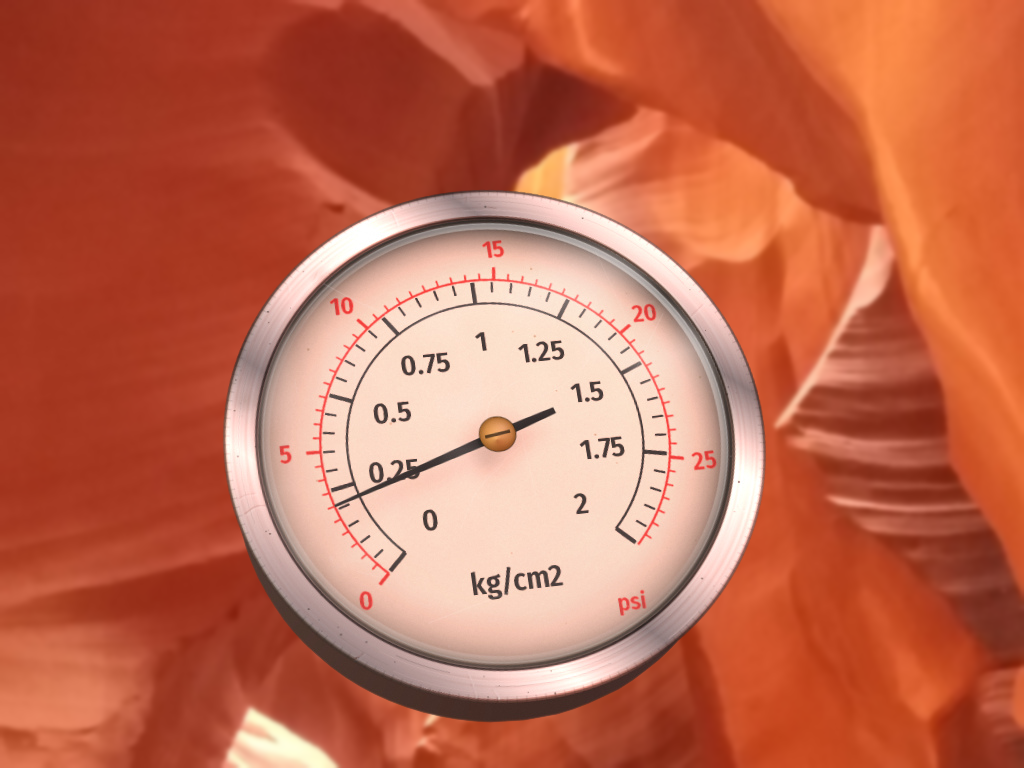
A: 0.2 kg/cm²
